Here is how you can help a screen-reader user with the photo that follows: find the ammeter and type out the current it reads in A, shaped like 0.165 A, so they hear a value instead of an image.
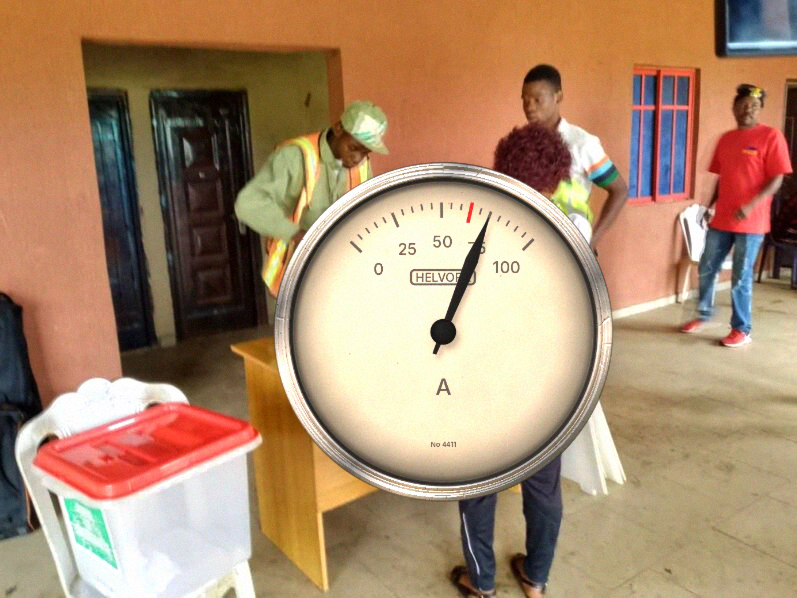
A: 75 A
